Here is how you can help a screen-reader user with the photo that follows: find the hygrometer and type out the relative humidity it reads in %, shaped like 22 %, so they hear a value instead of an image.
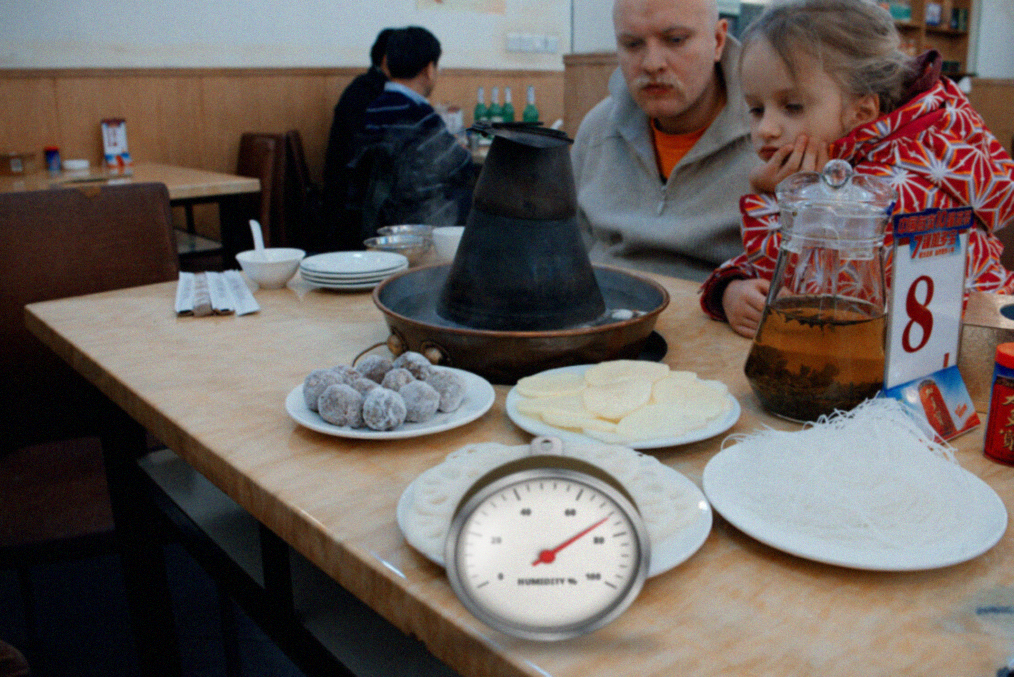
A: 72 %
